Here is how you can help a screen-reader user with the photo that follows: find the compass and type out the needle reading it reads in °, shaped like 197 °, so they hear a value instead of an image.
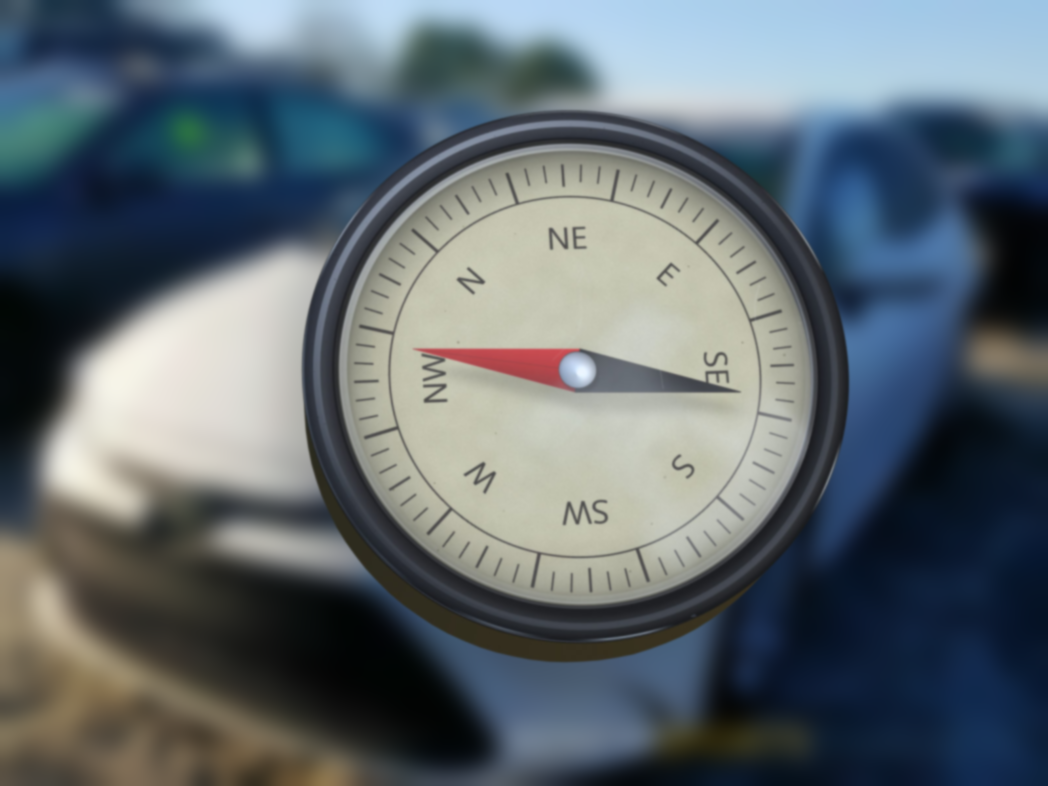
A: 325 °
